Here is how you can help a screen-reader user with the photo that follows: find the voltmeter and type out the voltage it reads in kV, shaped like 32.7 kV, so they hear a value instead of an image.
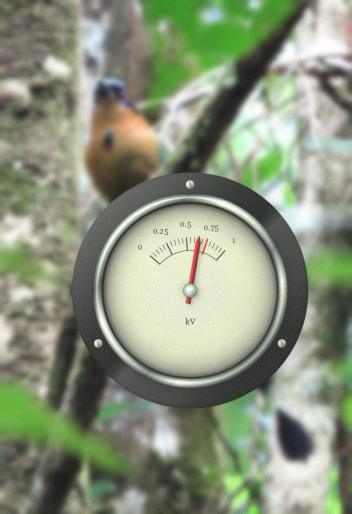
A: 0.65 kV
